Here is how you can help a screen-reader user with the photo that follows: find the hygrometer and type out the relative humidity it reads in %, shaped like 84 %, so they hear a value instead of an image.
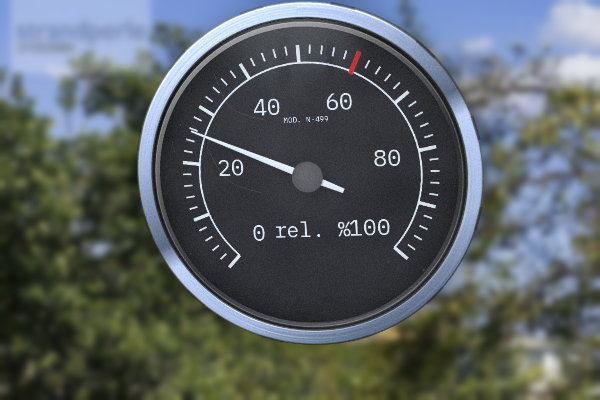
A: 26 %
